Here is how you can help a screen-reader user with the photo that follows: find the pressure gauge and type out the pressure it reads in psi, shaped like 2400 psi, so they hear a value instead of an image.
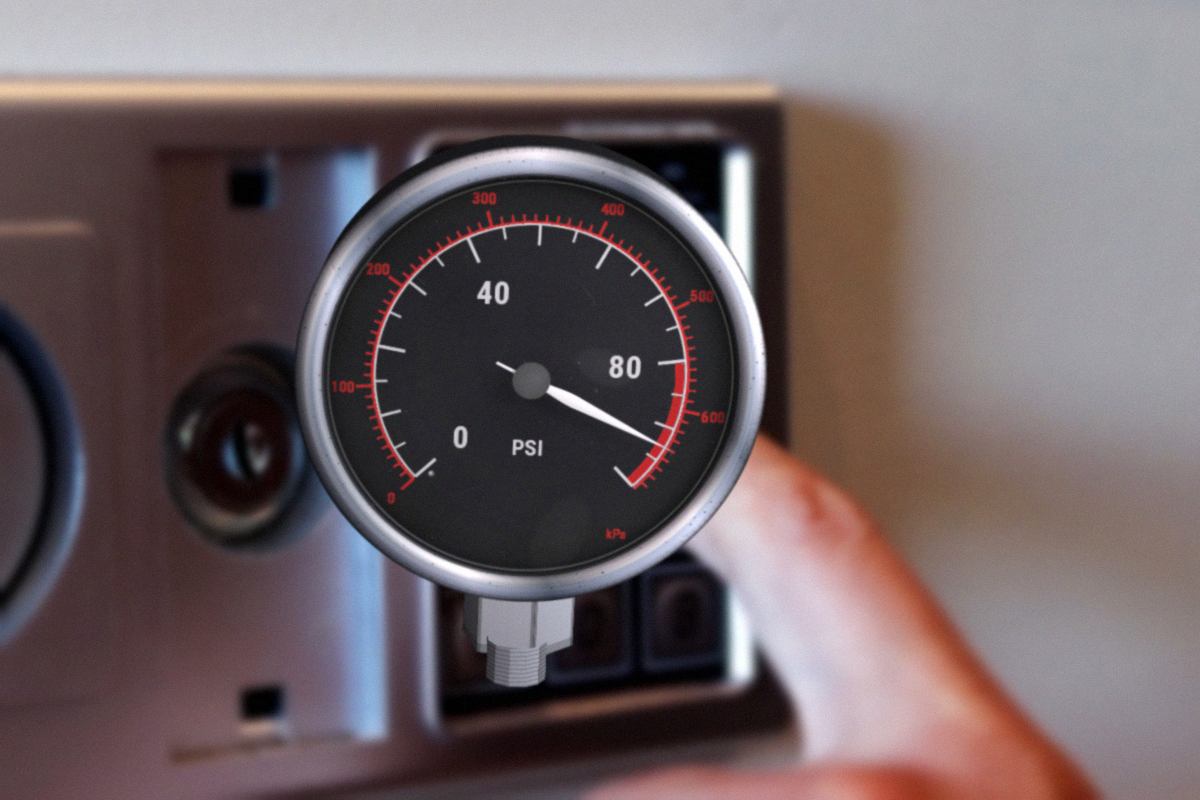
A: 92.5 psi
